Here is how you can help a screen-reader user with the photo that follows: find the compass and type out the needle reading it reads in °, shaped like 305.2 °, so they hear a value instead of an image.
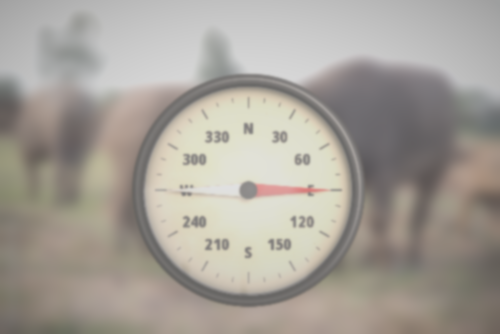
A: 90 °
